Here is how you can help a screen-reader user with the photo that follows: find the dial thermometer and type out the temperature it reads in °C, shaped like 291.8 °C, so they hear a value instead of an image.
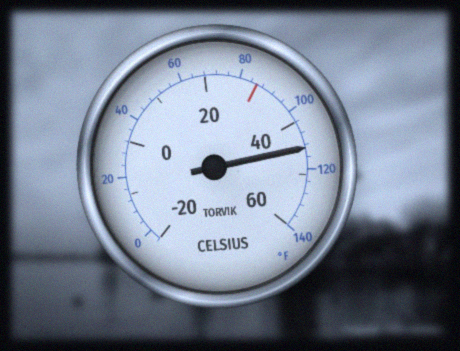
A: 45 °C
